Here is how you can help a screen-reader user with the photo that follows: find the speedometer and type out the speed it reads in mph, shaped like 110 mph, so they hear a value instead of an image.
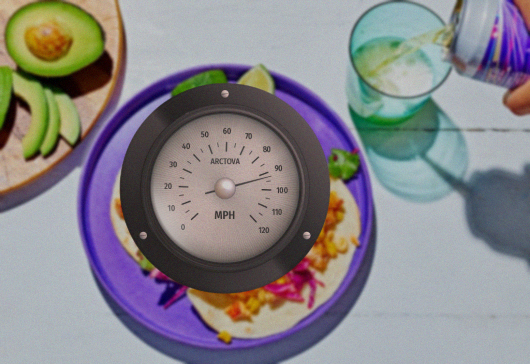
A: 92.5 mph
